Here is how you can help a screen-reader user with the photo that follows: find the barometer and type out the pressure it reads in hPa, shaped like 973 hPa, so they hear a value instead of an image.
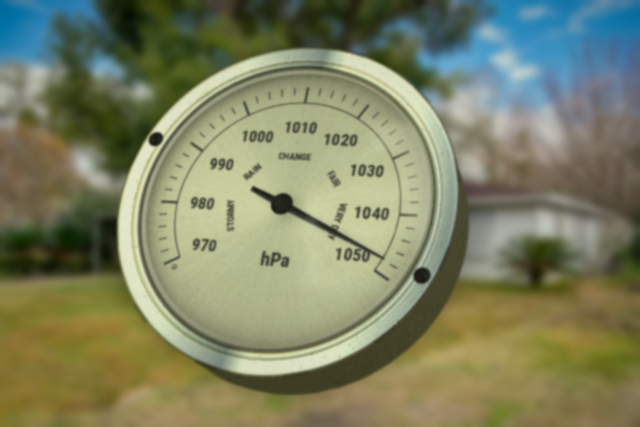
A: 1048 hPa
